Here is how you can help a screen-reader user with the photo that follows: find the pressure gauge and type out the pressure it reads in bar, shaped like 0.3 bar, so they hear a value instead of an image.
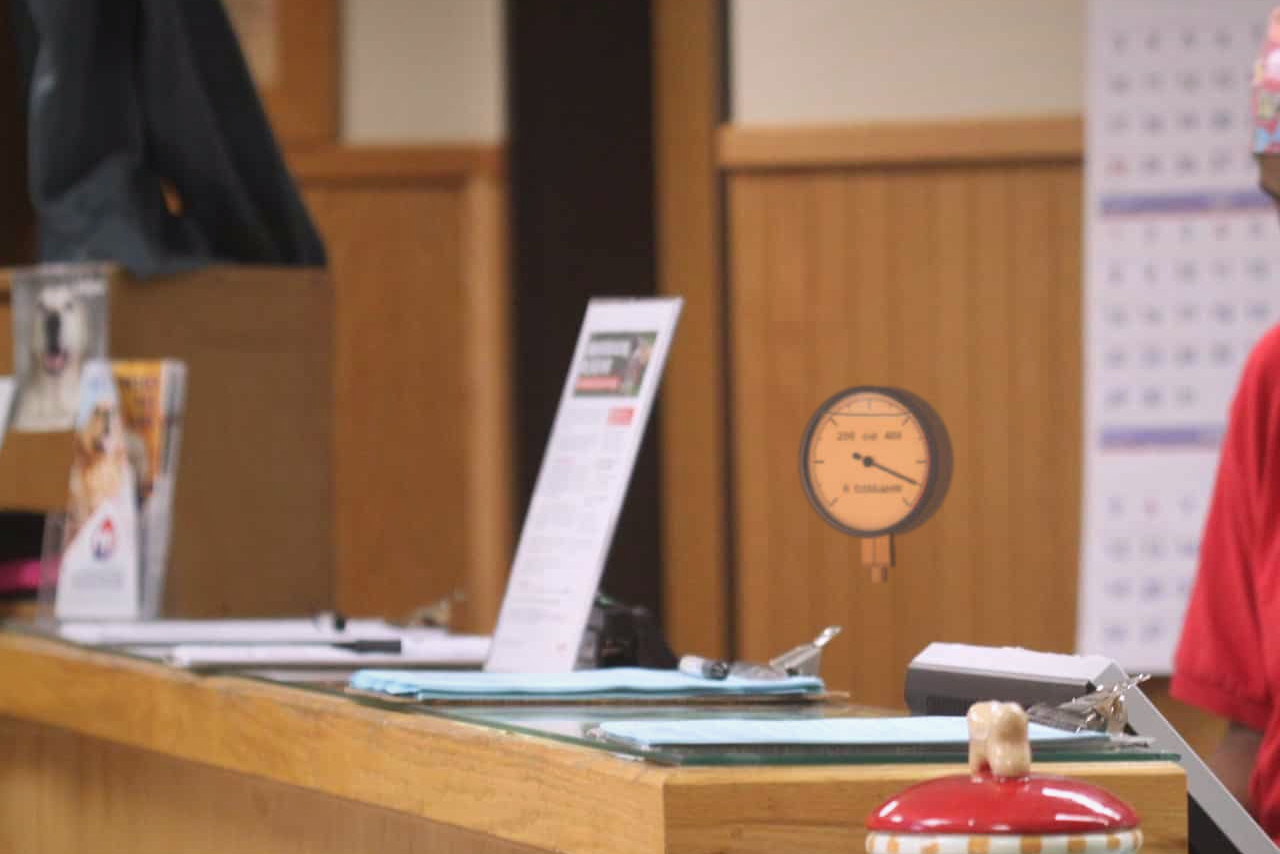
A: 550 bar
